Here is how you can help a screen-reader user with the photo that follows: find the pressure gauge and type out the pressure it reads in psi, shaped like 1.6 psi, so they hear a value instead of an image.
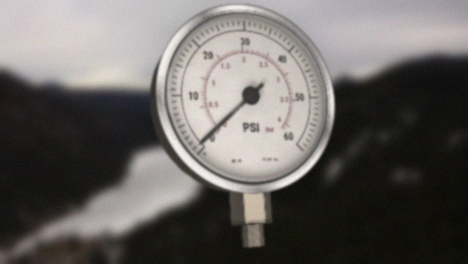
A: 1 psi
